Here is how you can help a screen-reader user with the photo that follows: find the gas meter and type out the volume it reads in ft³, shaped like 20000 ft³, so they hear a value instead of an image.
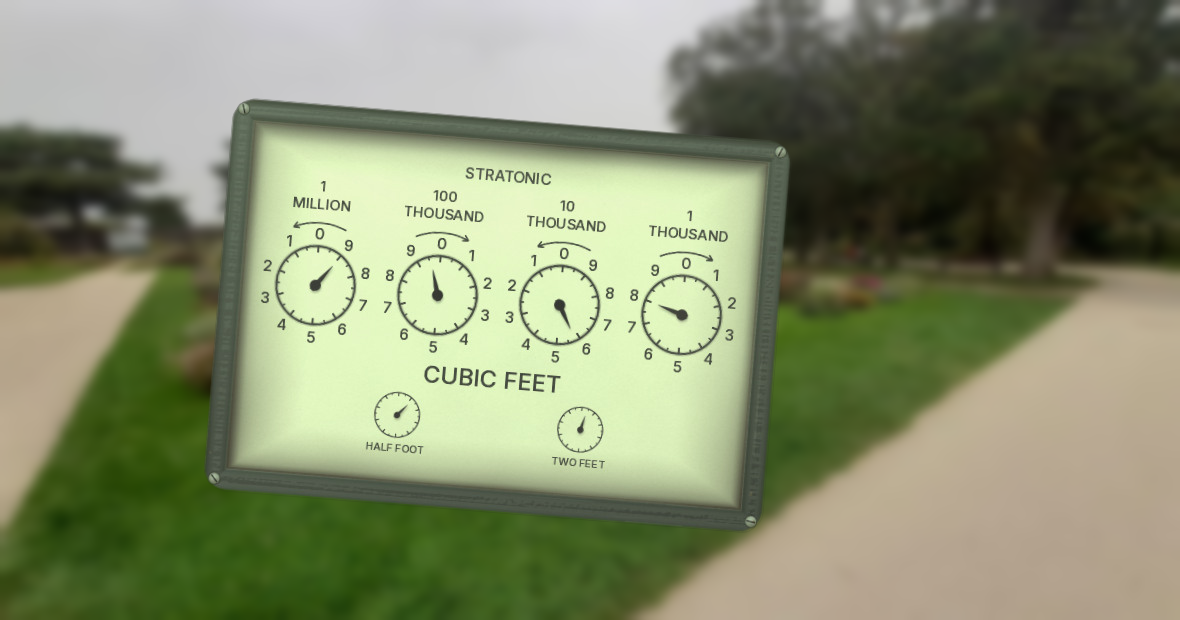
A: 895800 ft³
